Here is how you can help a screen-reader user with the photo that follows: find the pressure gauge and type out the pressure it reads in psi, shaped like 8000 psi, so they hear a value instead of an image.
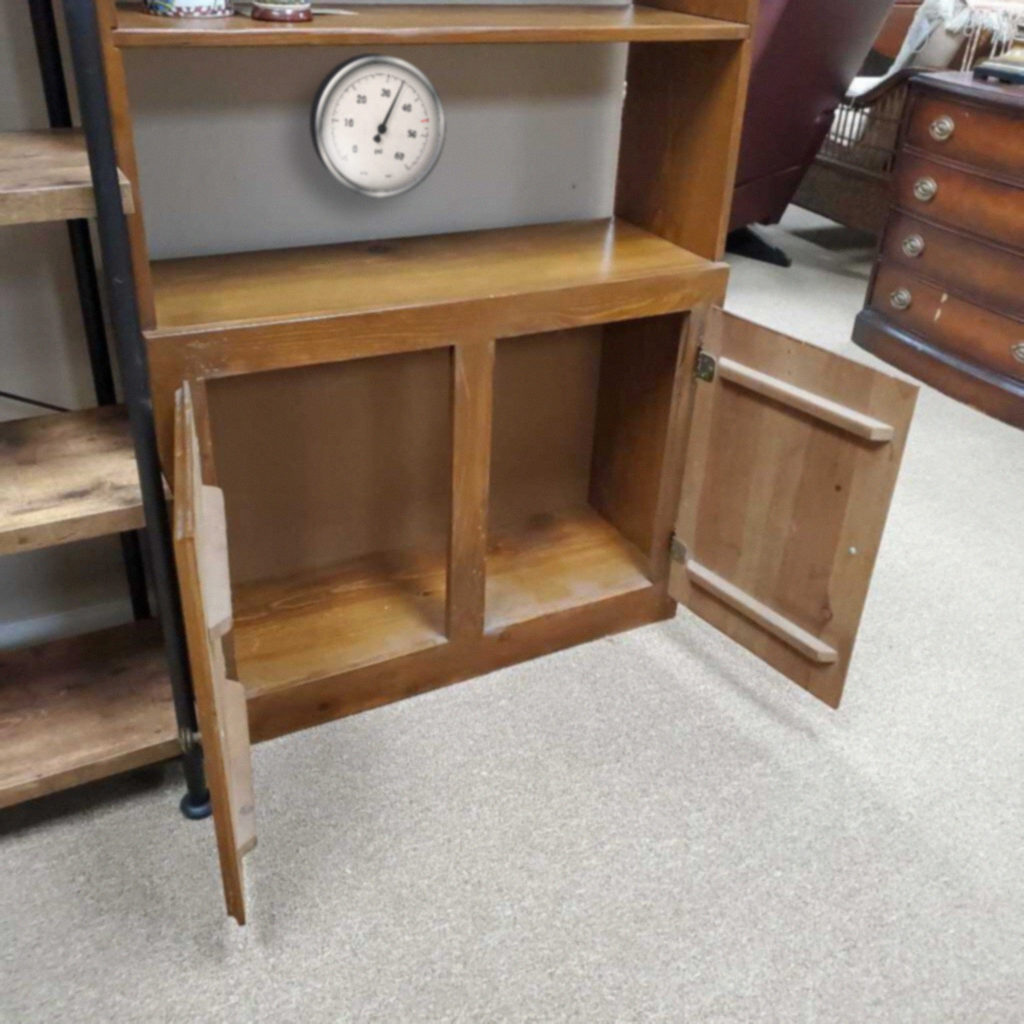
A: 34 psi
